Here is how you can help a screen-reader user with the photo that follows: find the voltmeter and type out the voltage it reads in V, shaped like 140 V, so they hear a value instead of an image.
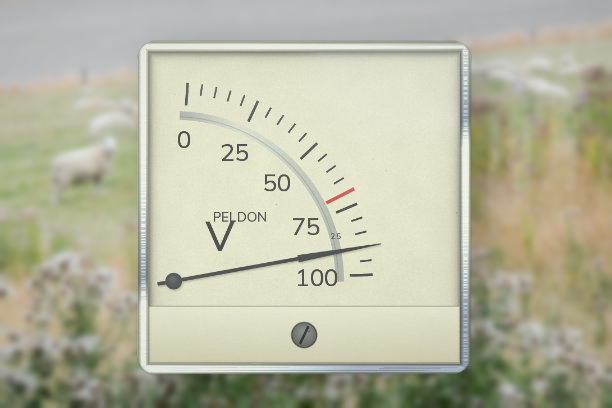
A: 90 V
